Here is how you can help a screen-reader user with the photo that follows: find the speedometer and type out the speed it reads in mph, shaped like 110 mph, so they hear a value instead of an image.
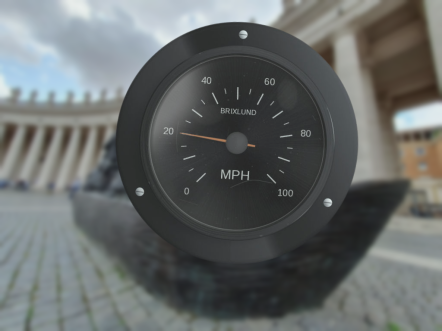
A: 20 mph
